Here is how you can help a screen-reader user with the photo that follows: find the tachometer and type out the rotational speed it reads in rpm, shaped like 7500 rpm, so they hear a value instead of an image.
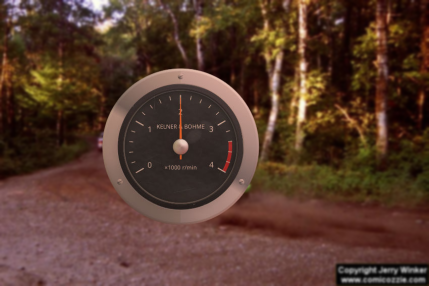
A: 2000 rpm
